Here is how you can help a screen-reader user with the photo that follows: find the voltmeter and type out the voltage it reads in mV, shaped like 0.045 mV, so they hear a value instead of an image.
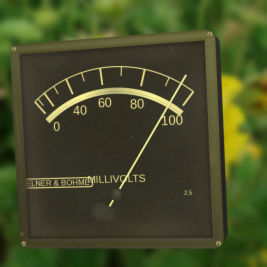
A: 95 mV
